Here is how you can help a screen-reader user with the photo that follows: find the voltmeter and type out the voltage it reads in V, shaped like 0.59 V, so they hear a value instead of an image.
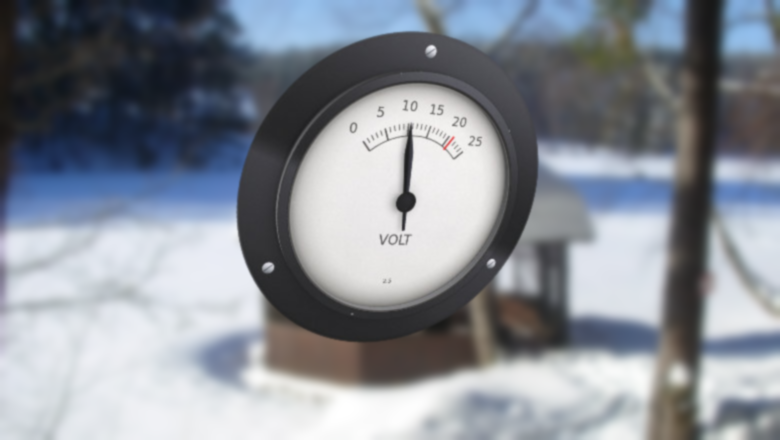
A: 10 V
